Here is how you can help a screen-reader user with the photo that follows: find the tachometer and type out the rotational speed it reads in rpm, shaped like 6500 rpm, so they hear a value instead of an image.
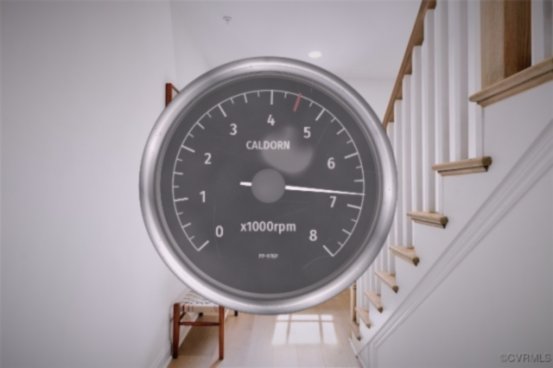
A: 6750 rpm
